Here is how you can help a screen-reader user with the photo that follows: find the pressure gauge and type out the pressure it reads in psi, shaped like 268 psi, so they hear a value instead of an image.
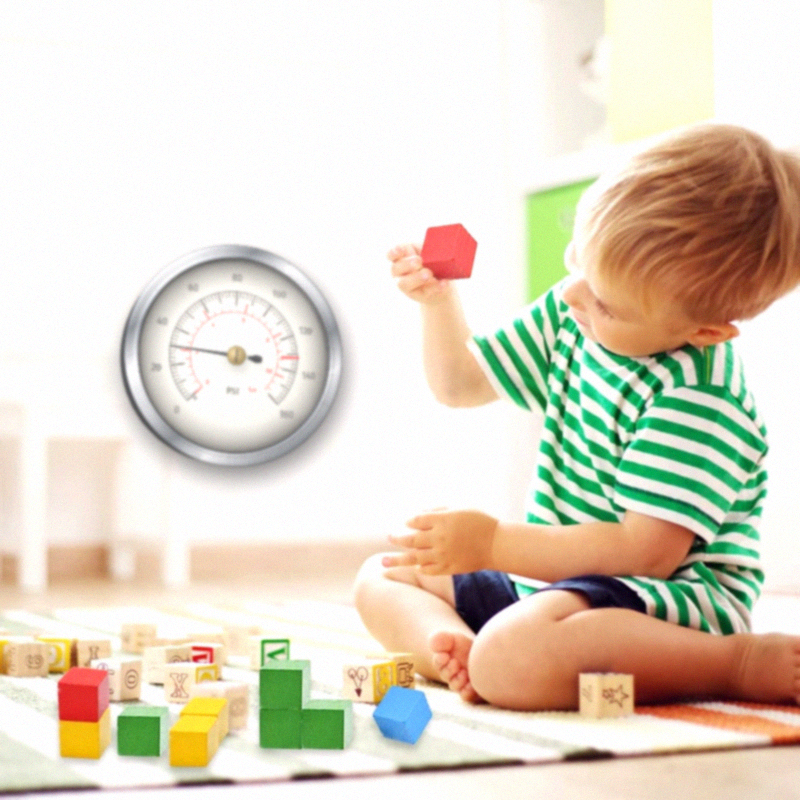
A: 30 psi
